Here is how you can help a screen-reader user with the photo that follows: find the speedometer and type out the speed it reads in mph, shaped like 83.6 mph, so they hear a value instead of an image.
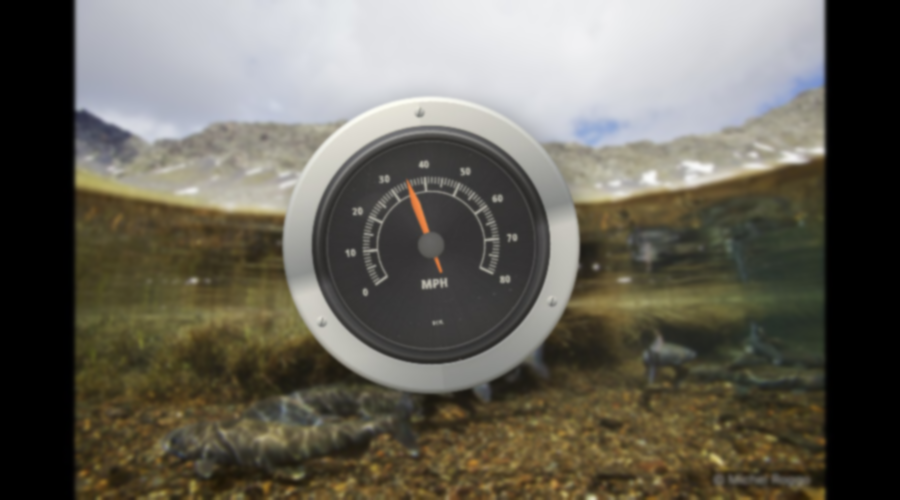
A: 35 mph
